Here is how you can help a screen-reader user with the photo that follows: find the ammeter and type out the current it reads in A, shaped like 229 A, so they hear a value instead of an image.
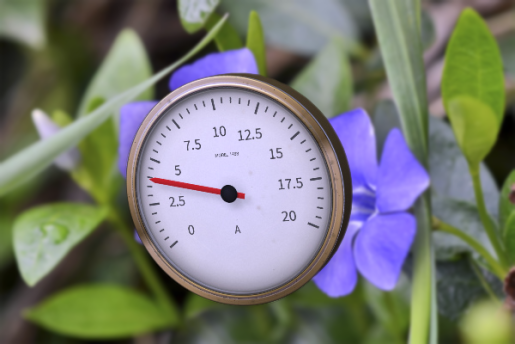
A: 4 A
